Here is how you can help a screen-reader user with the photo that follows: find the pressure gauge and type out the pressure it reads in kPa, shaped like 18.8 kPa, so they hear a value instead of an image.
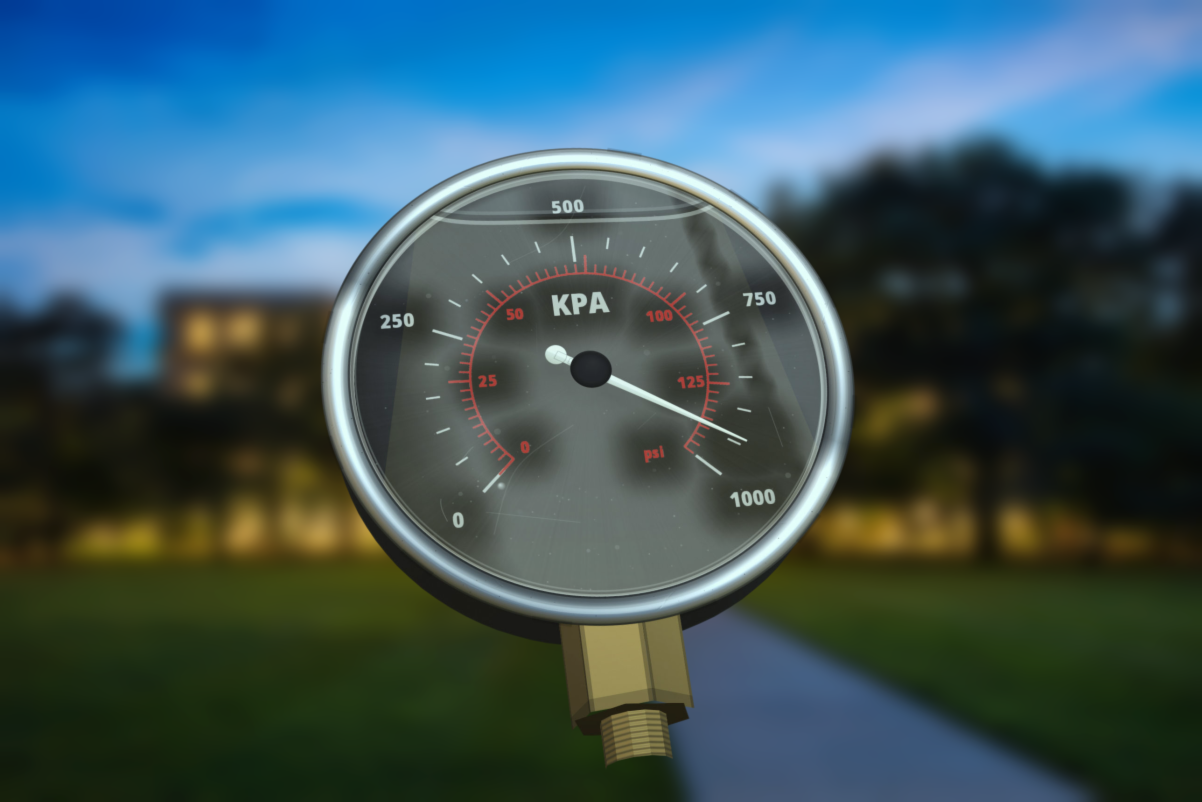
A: 950 kPa
